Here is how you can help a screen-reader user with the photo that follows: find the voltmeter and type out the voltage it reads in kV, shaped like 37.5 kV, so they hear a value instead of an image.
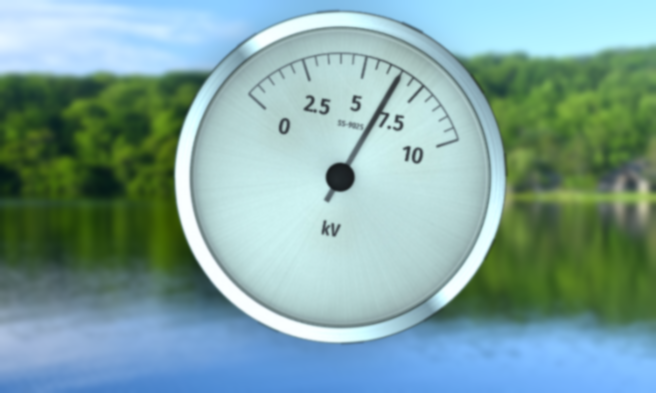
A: 6.5 kV
